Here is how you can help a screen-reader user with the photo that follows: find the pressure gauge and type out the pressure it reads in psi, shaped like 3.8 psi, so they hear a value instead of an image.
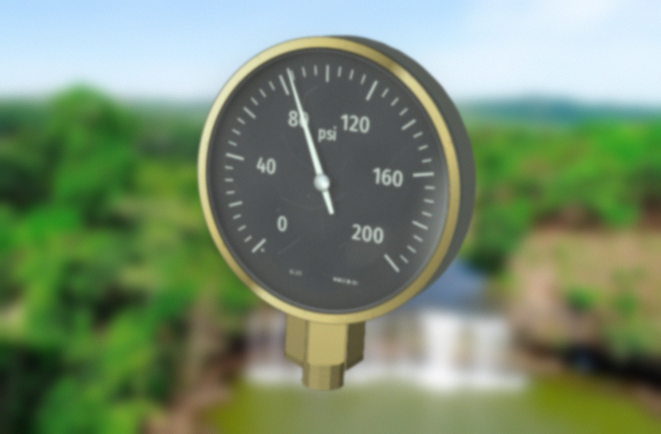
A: 85 psi
